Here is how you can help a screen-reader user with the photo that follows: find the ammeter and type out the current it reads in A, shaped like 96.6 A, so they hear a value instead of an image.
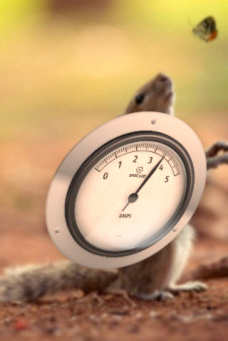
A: 3.5 A
